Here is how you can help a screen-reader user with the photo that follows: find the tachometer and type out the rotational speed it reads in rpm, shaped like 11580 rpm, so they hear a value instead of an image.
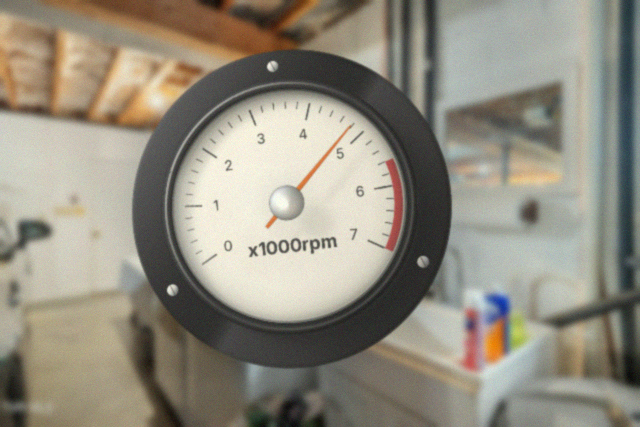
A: 4800 rpm
